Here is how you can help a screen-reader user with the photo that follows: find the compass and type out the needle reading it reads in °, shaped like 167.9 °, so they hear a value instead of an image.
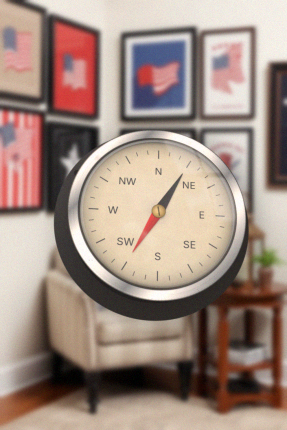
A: 210 °
